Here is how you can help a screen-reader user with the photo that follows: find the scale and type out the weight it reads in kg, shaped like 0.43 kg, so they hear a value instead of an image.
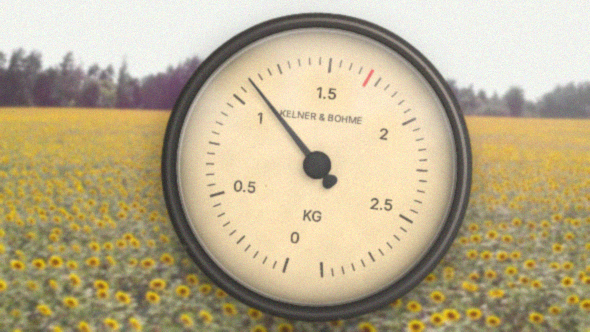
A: 1.1 kg
